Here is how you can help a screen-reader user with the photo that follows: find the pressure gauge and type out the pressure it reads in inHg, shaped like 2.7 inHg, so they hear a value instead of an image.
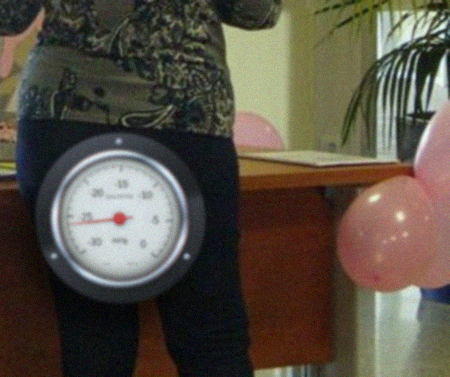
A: -26 inHg
